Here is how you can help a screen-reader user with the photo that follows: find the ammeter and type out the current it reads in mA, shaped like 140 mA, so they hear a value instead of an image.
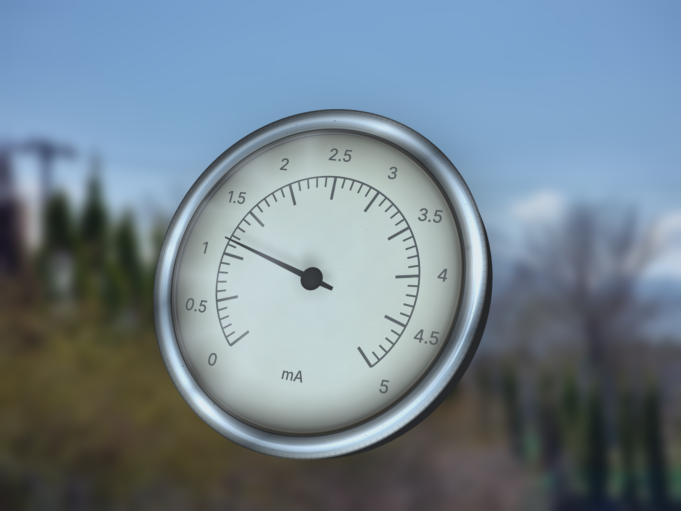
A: 1.15 mA
